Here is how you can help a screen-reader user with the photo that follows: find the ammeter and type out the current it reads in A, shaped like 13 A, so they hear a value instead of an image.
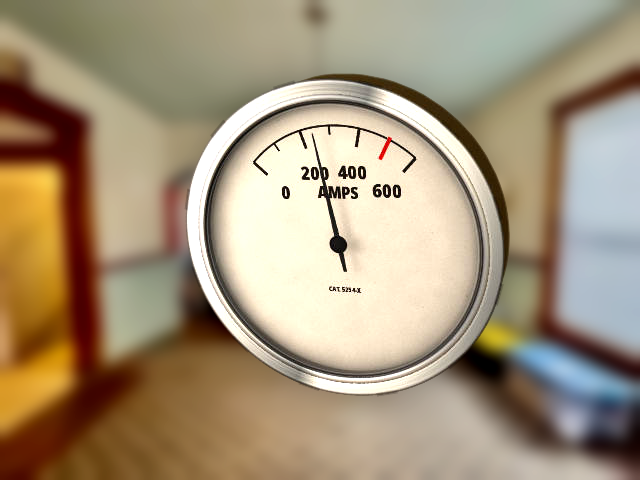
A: 250 A
